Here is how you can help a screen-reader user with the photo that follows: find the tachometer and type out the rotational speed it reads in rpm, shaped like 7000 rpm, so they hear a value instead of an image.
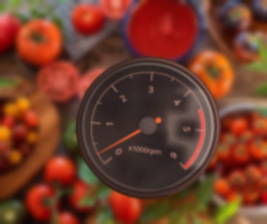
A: 250 rpm
